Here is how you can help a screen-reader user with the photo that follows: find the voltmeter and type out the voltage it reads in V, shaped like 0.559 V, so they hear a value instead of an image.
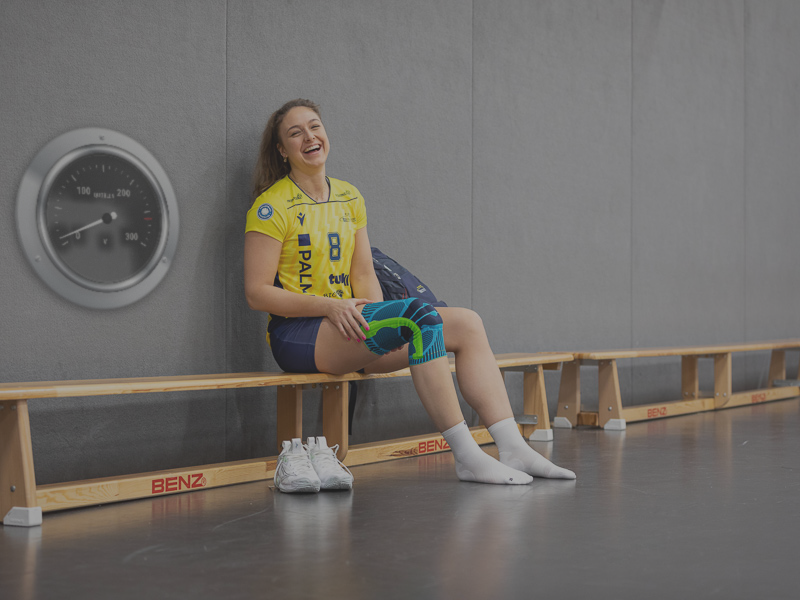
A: 10 V
